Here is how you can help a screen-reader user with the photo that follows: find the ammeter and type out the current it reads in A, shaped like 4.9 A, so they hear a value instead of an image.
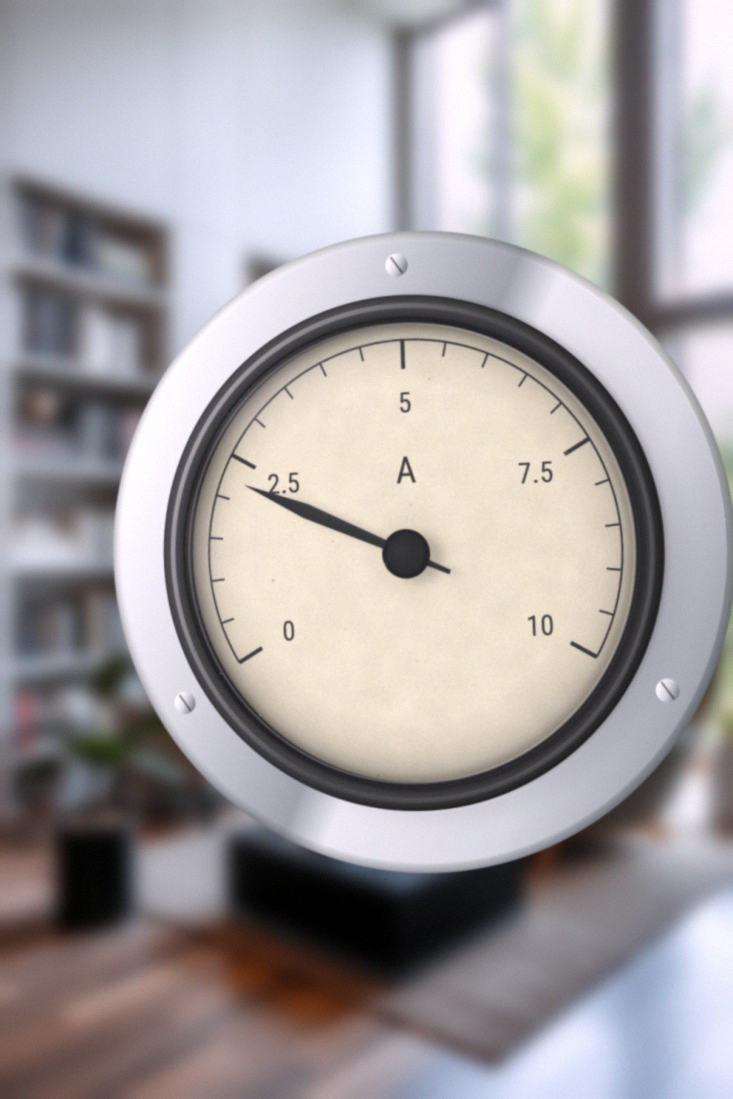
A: 2.25 A
